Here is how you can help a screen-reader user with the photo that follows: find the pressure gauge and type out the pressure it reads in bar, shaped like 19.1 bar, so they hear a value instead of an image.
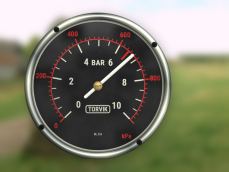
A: 6.75 bar
